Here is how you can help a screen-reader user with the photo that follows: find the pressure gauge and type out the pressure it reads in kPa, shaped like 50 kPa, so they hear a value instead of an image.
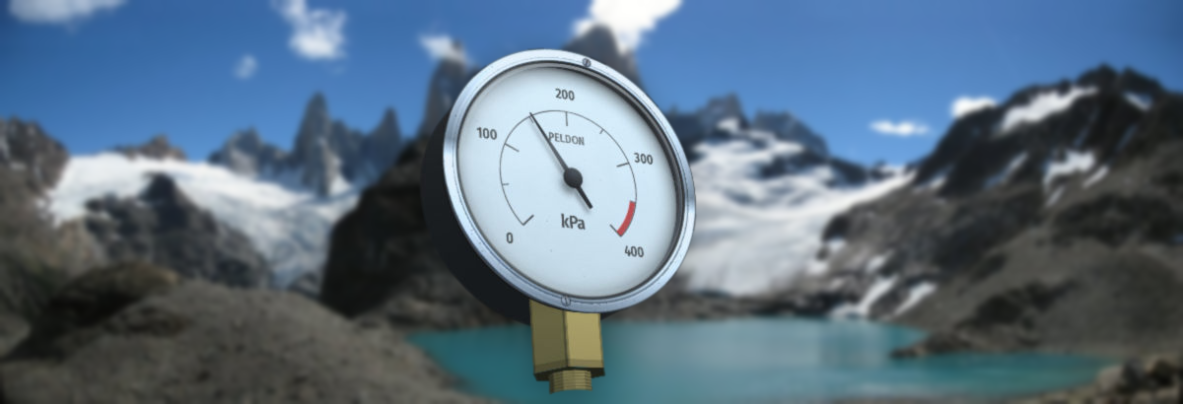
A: 150 kPa
